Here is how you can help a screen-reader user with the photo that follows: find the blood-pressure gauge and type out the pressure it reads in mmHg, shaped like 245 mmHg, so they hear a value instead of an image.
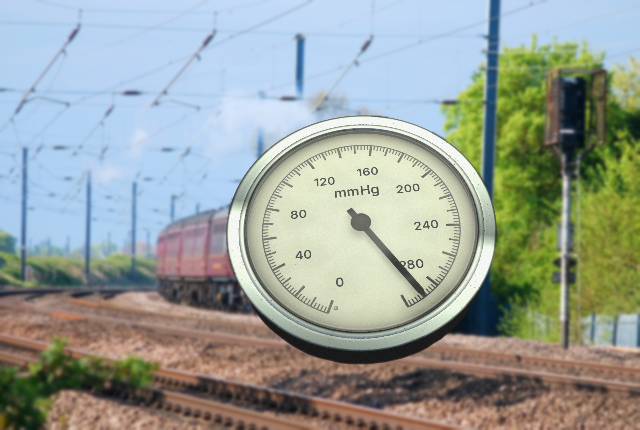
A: 290 mmHg
